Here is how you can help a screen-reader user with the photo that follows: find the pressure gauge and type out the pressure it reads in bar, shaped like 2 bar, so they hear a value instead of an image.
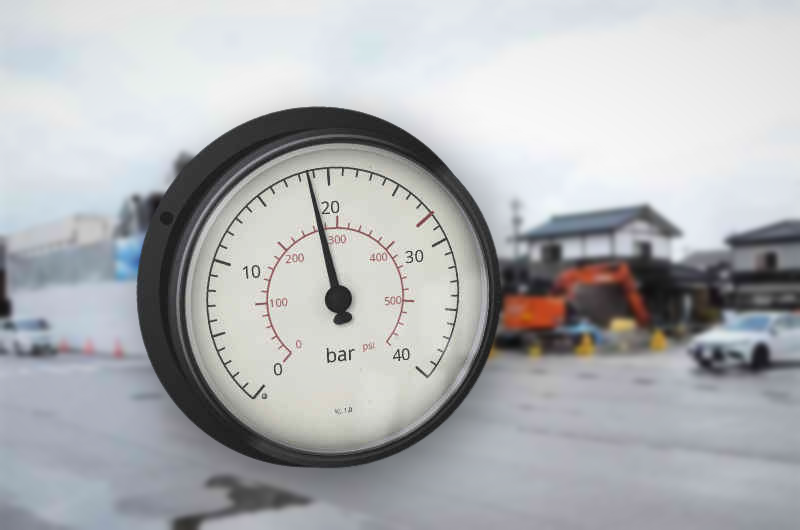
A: 18.5 bar
